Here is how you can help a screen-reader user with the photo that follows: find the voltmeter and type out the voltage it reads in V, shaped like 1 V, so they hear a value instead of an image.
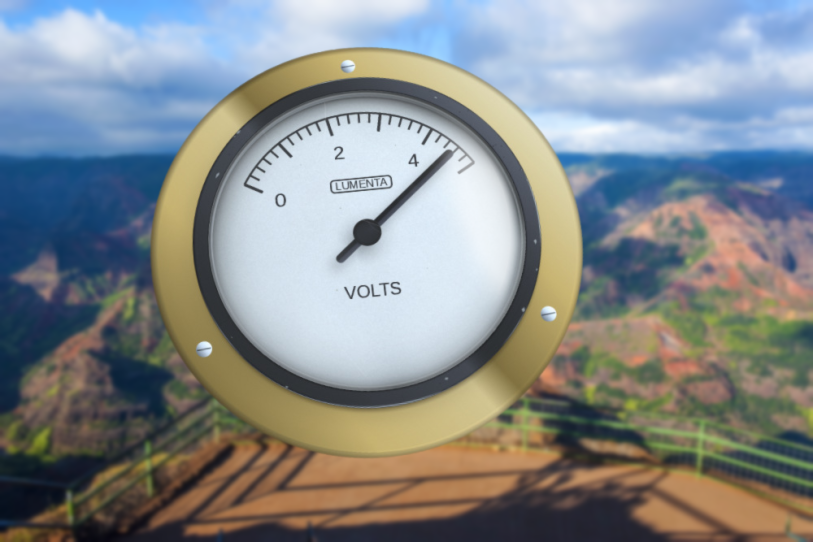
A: 4.6 V
